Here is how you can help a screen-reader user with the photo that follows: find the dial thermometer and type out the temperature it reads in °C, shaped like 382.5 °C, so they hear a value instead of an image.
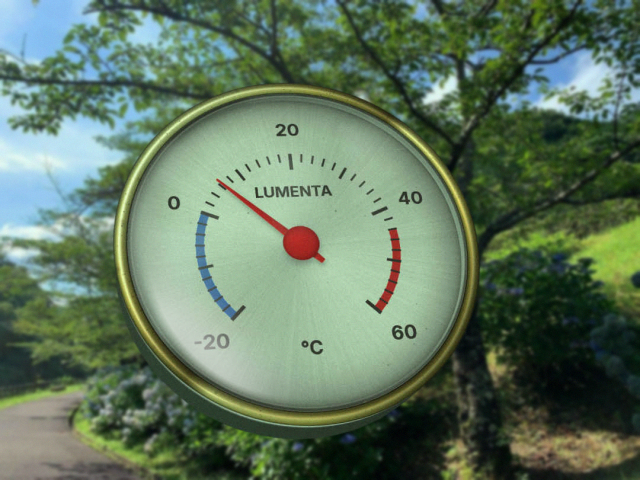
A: 6 °C
